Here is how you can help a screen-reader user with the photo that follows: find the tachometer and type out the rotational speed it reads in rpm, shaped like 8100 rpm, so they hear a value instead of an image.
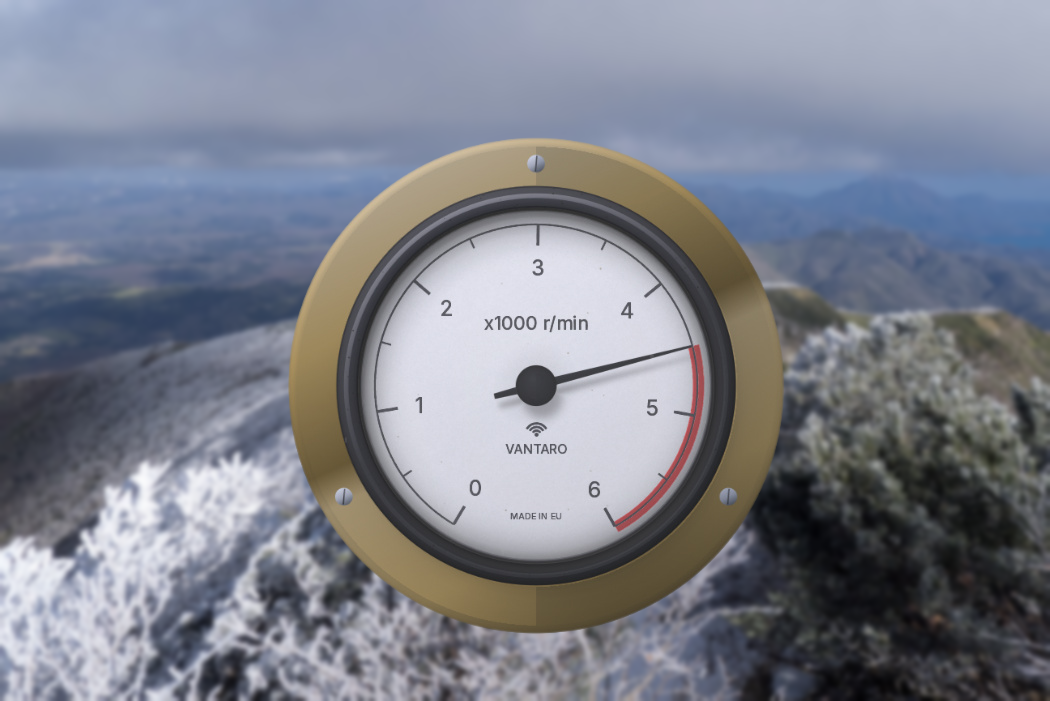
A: 4500 rpm
